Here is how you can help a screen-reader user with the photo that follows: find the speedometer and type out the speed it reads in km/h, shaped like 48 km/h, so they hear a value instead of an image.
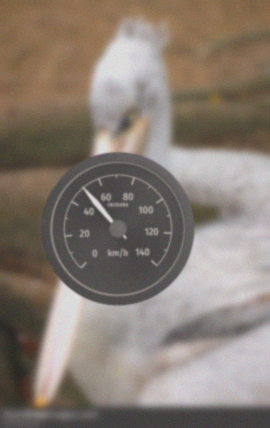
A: 50 km/h
